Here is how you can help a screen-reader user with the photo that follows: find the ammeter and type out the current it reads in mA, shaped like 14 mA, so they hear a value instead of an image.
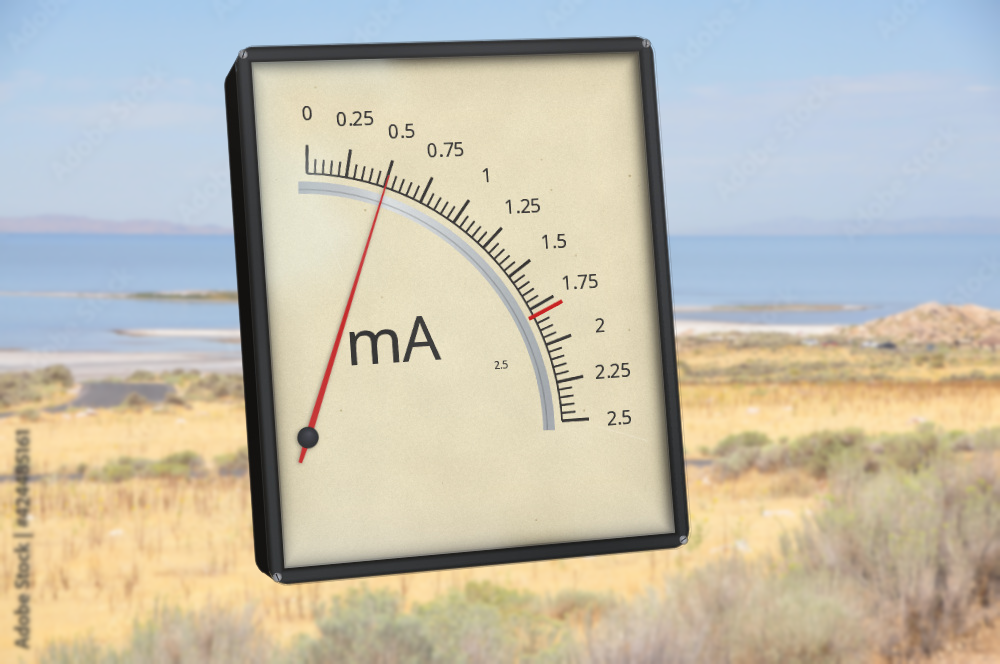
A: 0.5 mA
